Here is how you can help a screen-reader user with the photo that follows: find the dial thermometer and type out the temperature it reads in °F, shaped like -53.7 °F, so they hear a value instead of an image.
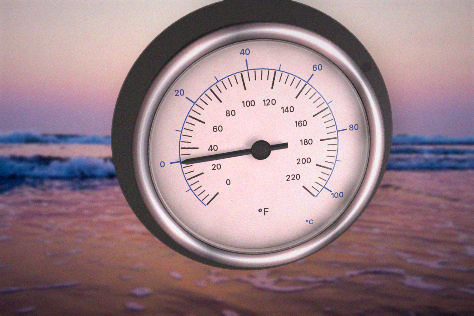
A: 32 °F
